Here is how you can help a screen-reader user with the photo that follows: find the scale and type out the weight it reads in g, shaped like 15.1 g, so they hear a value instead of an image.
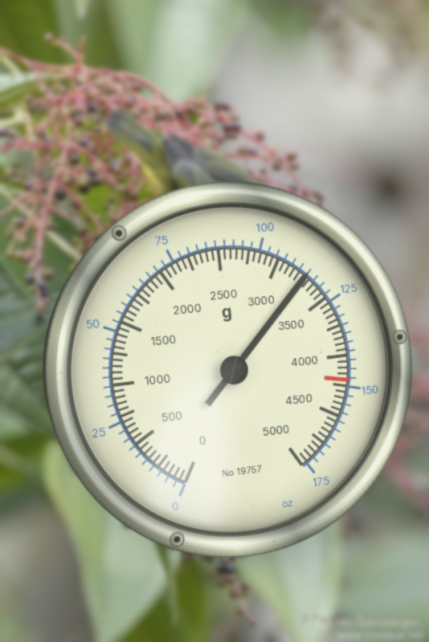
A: 3250 g
